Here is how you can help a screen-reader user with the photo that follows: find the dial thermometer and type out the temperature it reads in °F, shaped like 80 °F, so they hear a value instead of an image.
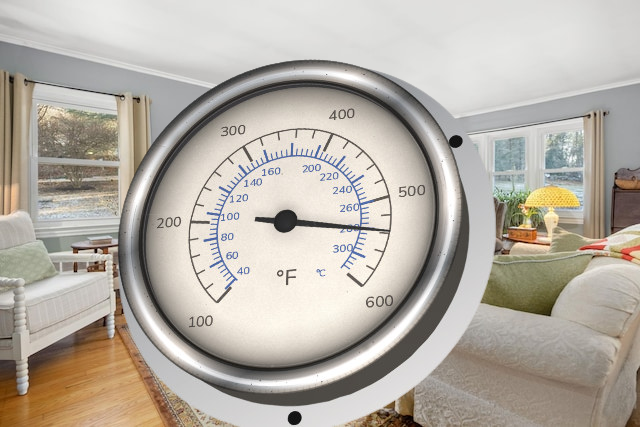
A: 540 °F
